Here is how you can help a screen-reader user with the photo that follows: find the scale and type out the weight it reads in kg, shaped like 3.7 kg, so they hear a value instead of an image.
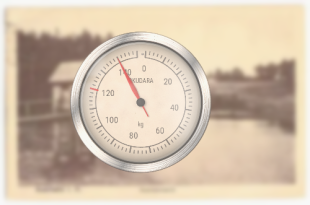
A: 140 kg
